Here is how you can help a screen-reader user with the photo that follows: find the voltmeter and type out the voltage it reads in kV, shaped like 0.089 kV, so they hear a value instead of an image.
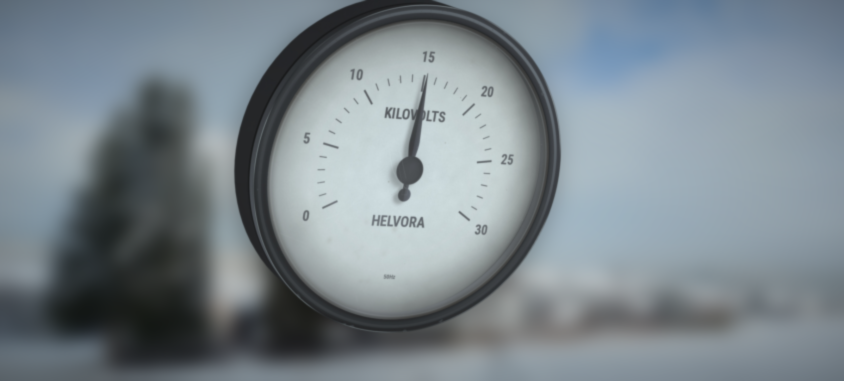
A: 15 kV
